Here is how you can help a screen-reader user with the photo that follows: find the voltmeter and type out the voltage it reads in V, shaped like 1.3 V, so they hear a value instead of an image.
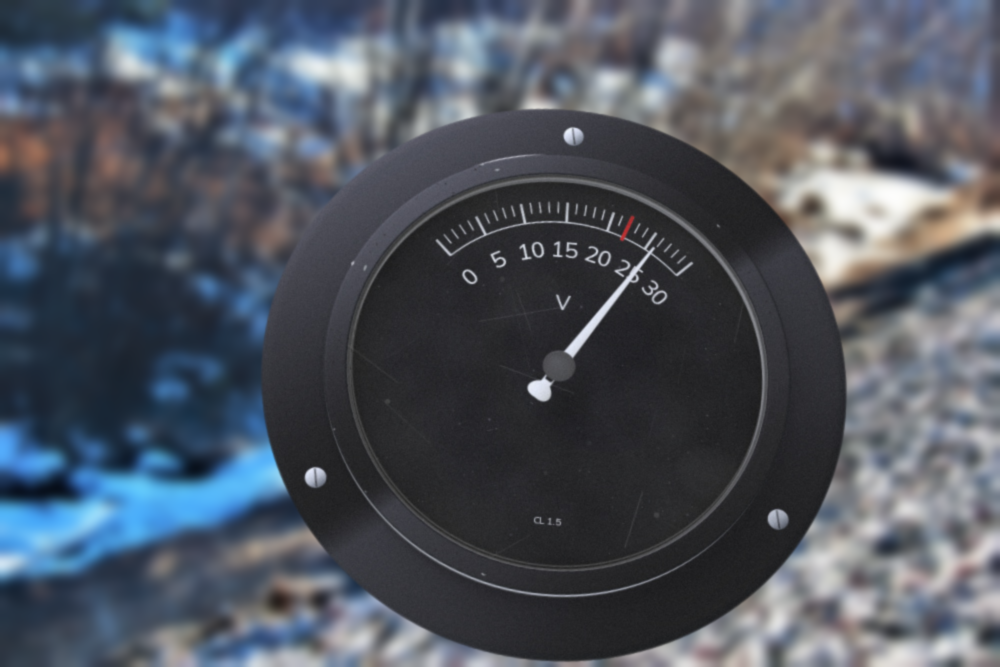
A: 26 V
